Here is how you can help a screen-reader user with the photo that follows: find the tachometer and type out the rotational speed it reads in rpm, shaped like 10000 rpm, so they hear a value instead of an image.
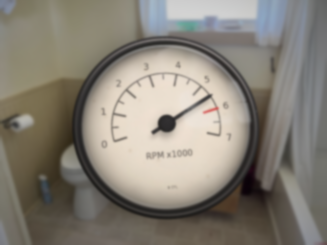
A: 5500 rpm
